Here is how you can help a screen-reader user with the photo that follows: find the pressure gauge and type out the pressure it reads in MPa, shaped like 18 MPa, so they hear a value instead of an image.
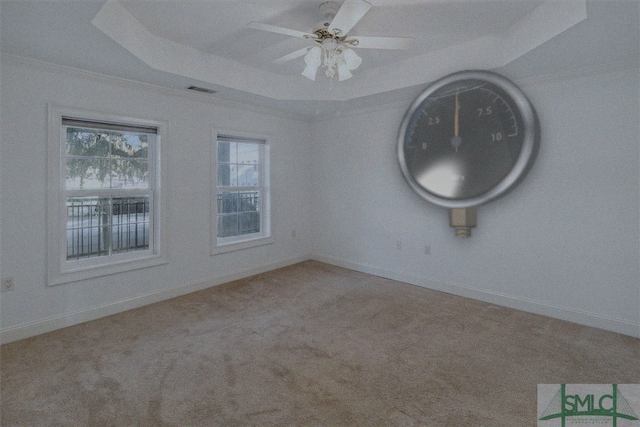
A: 5 MPa
